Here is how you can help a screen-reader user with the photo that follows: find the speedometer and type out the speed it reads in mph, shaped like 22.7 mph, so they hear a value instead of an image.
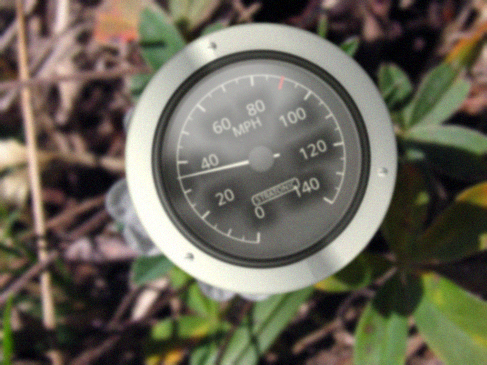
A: 35 mph
